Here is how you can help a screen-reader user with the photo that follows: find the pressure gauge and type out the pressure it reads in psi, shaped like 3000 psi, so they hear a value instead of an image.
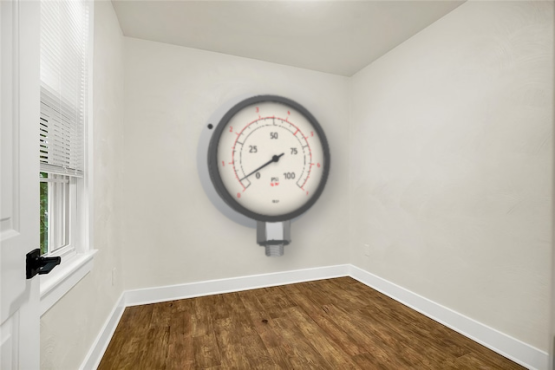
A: 5 psi
